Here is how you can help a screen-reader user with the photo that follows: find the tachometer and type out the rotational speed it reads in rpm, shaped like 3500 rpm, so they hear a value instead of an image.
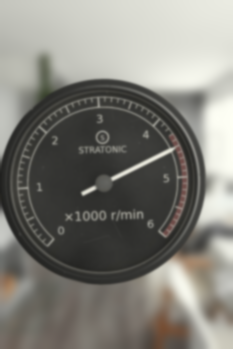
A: 4500 rpm
